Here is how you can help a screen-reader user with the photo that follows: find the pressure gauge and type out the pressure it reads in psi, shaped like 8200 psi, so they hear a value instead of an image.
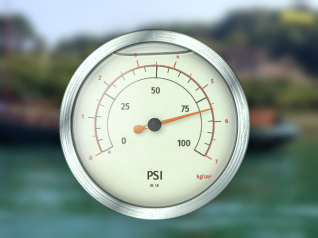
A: 80 psi
